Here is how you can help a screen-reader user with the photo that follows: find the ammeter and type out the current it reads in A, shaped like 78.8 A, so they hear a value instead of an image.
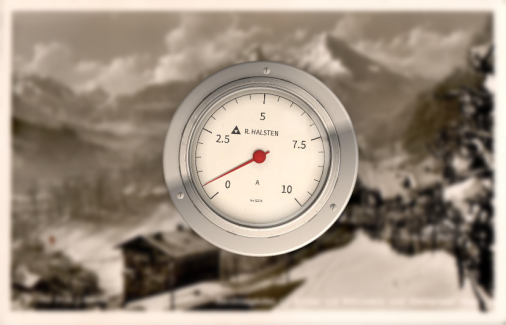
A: 0.5 A
